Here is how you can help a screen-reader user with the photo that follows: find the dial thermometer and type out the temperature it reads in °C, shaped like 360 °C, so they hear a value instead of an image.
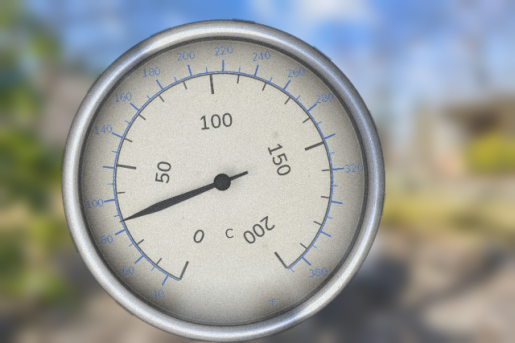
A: 30 °C
